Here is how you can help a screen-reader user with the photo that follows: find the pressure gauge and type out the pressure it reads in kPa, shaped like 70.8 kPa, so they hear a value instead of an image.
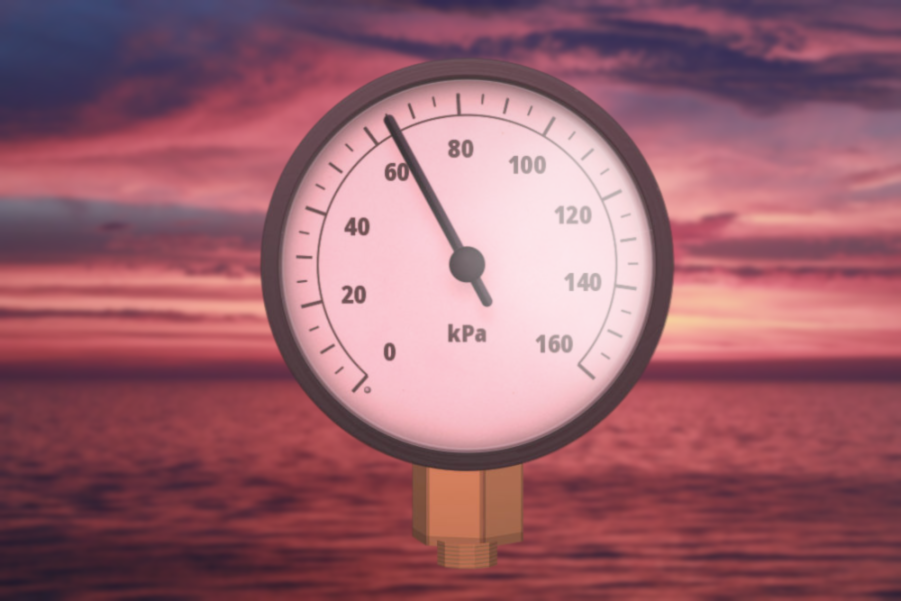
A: 65 kPa
